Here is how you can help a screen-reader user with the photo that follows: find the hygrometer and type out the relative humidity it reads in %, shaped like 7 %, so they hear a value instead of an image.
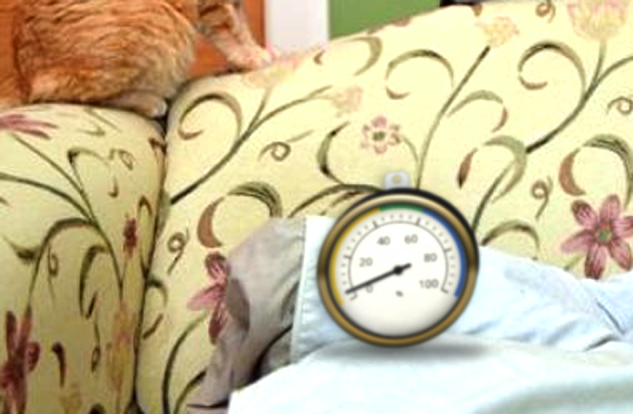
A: 4 %
